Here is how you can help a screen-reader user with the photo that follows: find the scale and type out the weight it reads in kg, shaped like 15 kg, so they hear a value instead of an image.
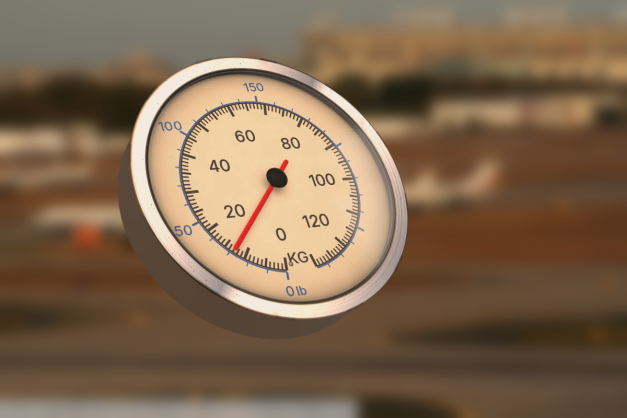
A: 13 kg
